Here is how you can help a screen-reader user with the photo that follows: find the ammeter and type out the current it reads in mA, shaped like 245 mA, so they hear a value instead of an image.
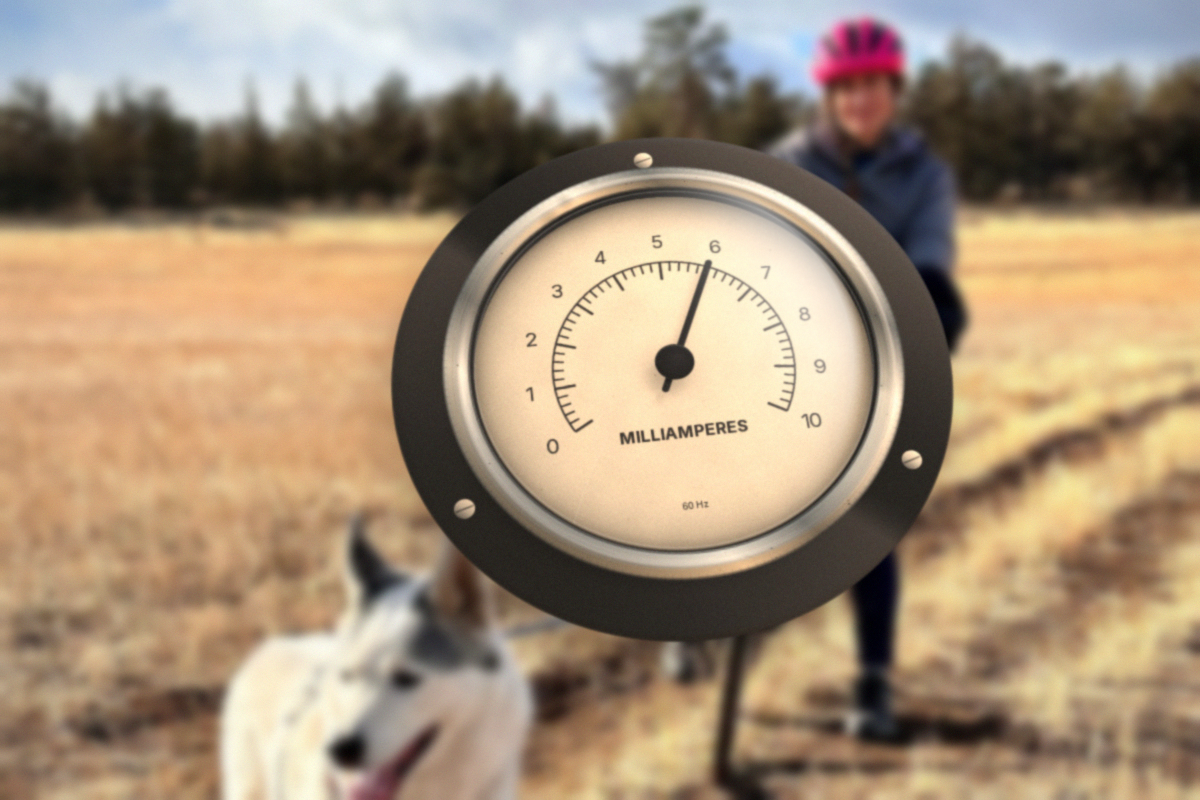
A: 6 mA
